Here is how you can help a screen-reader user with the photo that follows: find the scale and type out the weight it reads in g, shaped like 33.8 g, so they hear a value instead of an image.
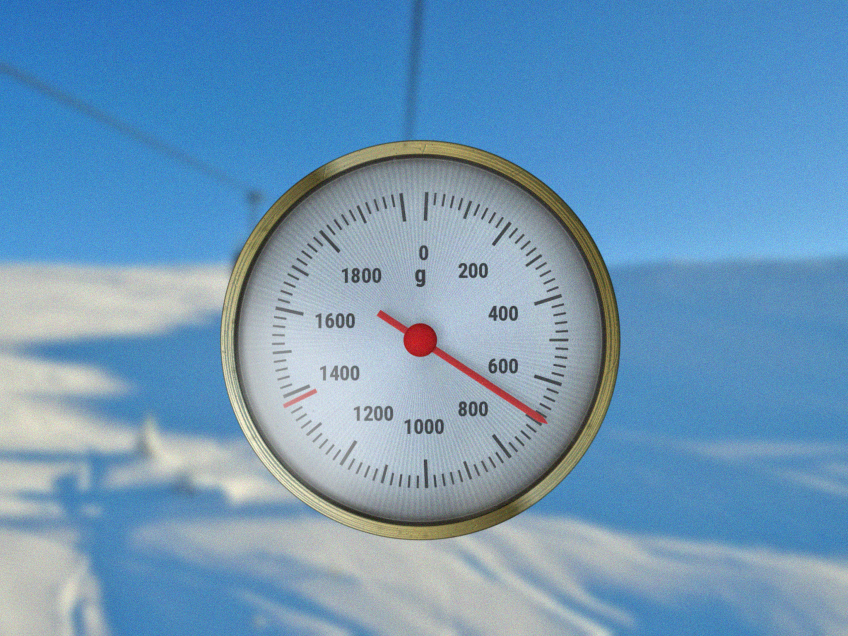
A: 690 g
